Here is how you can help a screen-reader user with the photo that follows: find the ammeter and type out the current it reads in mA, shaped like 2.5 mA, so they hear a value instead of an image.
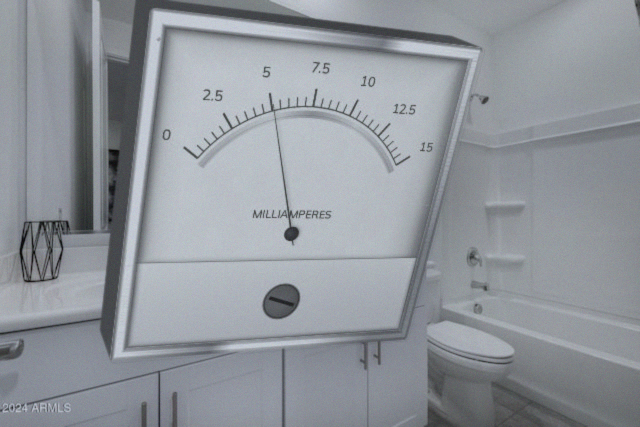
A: 5 mA
